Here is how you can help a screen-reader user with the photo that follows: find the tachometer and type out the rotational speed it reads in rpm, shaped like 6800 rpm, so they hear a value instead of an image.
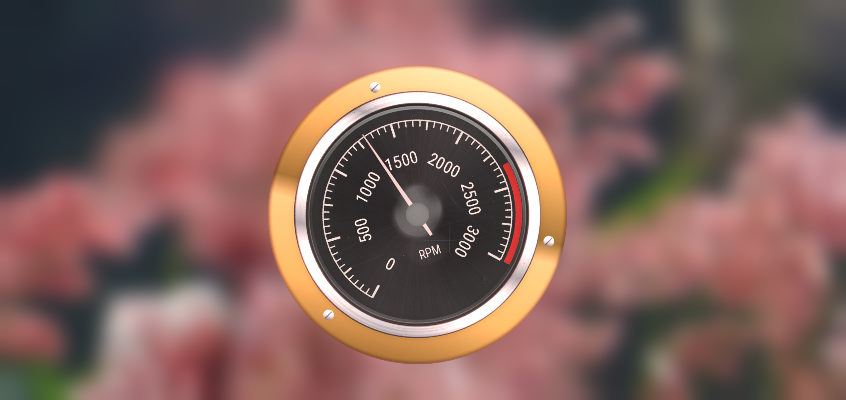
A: 1300 rpm
